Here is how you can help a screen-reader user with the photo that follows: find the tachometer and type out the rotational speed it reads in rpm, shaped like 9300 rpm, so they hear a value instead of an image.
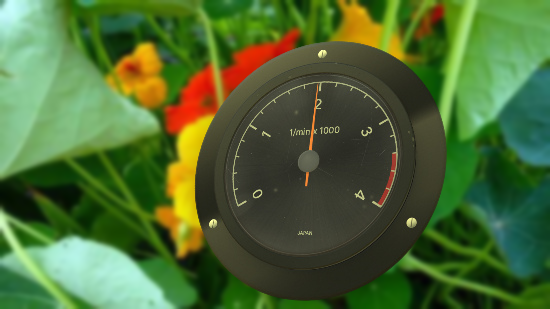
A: 2000 rpm
